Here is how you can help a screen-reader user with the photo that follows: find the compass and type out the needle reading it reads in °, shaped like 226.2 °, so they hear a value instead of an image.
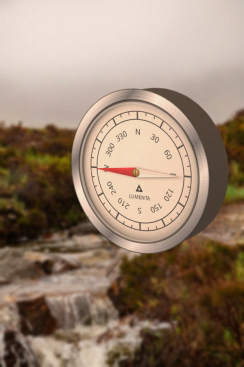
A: 270 °
